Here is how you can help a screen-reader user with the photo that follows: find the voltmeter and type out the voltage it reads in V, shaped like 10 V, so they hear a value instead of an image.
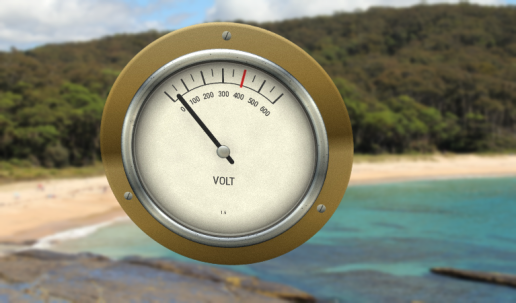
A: 50 V
